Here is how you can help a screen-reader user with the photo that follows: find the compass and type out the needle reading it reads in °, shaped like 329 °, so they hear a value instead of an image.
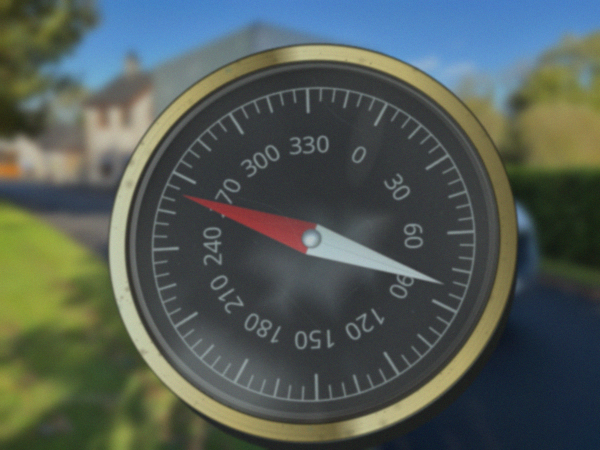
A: 262.5 °
